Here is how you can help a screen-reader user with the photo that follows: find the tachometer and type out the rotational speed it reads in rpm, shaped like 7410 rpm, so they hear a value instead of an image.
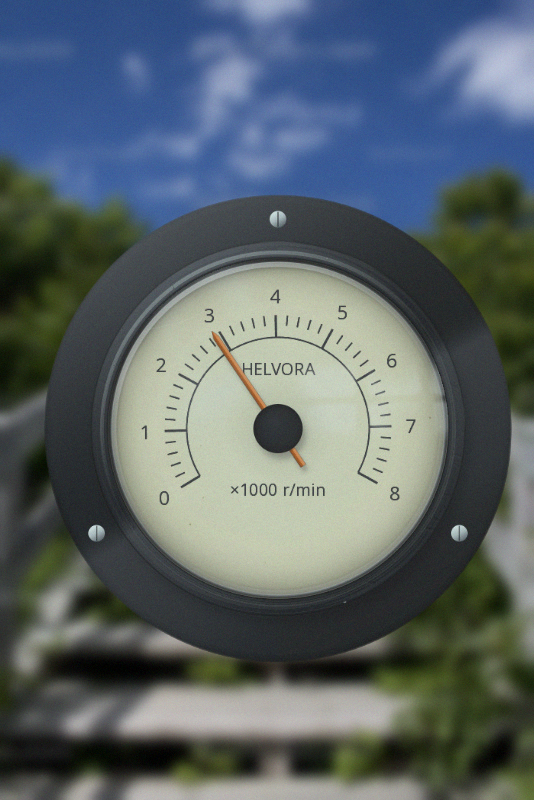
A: 2900 rpm
